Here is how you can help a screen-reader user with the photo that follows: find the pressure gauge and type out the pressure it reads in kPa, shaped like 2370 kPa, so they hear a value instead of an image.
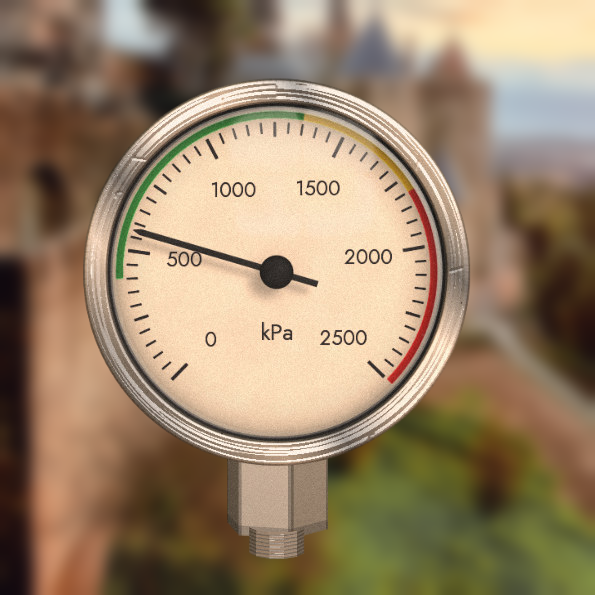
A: 575 kPa
